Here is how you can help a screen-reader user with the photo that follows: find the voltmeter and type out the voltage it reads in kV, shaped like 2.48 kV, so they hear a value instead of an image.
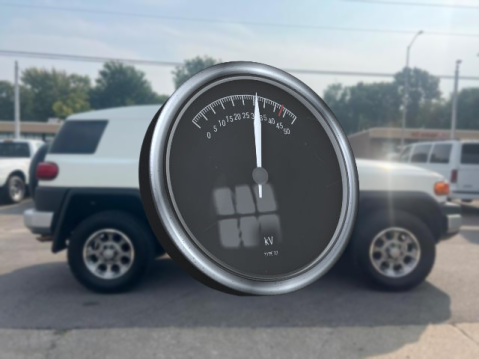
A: 30 kV
